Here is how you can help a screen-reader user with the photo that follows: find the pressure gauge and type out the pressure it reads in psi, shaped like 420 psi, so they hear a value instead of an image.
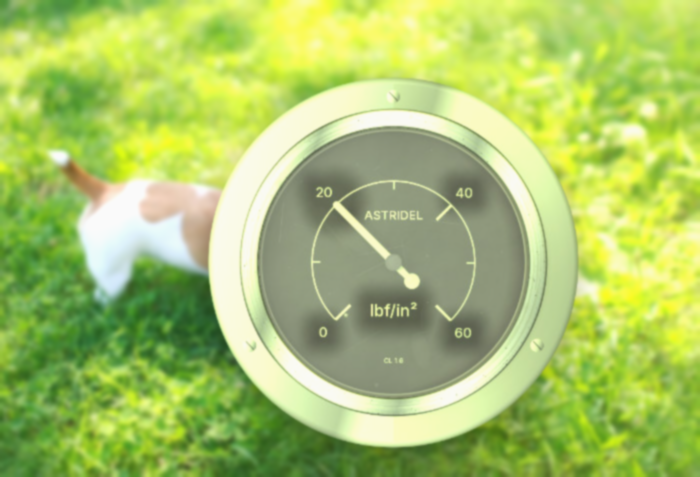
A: 20 psi
